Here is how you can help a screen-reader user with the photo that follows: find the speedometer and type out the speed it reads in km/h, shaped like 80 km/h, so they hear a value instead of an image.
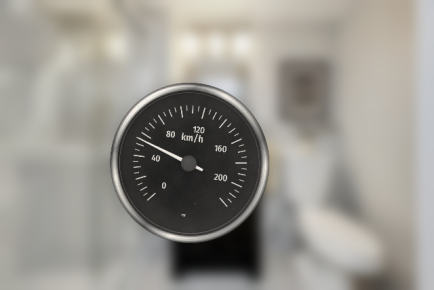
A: 55 km/h
